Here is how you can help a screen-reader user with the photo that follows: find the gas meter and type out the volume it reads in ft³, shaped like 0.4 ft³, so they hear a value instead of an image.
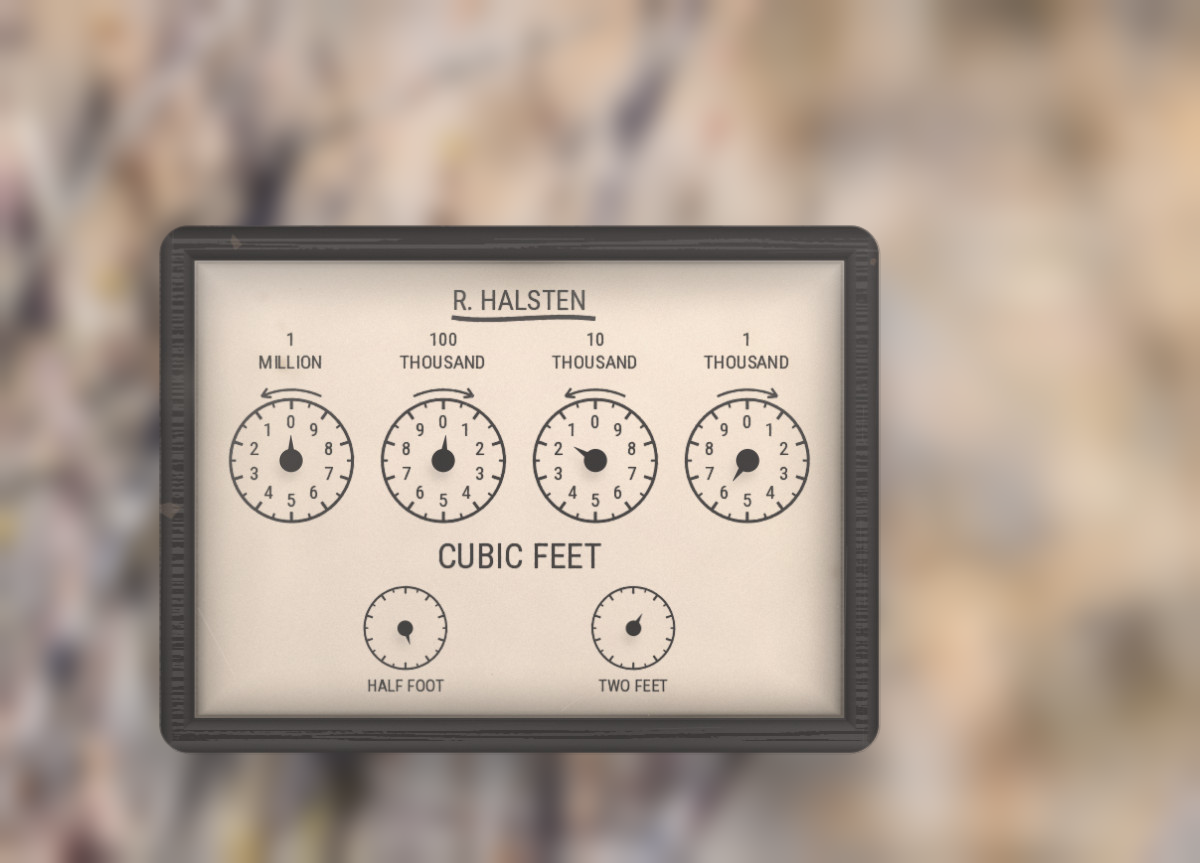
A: 1600 ft³
